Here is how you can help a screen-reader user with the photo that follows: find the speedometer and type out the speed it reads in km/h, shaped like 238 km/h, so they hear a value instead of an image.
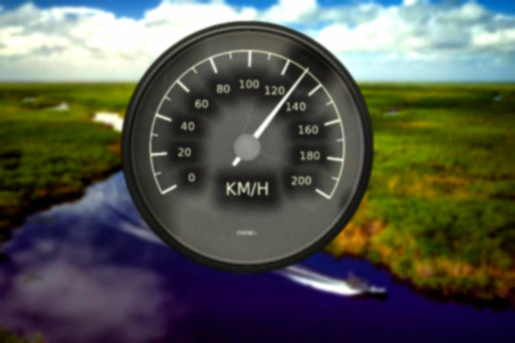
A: 130 km/h
